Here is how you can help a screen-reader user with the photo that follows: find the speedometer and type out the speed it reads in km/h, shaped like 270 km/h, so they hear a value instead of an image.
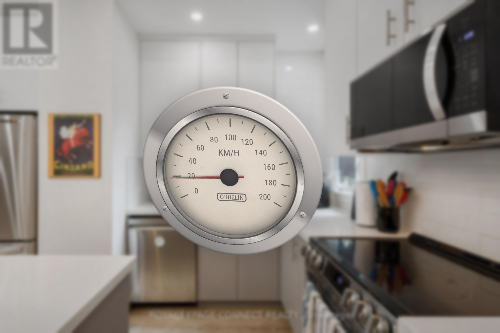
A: 20 km/h
